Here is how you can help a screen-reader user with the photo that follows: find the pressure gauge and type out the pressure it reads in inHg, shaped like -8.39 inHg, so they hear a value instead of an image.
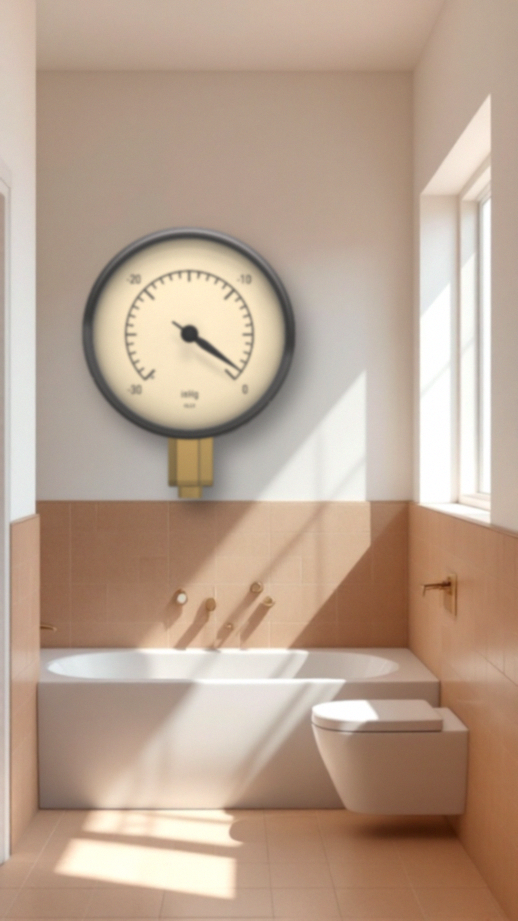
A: -1 inHg
